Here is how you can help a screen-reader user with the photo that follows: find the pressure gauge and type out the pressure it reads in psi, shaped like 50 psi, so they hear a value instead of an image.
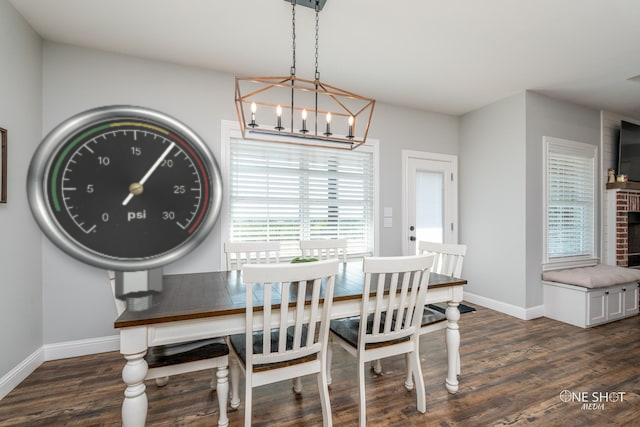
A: 19 psi
